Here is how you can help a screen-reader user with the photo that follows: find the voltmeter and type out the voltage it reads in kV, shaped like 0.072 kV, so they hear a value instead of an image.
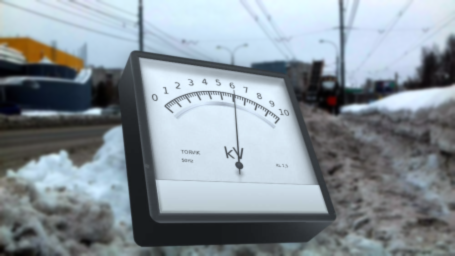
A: 6 kV
